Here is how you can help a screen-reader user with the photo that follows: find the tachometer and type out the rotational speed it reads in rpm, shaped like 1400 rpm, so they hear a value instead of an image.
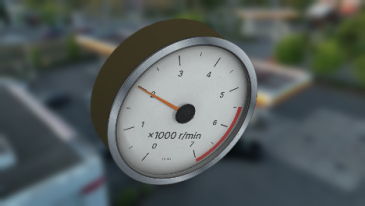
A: 2000 rpm
